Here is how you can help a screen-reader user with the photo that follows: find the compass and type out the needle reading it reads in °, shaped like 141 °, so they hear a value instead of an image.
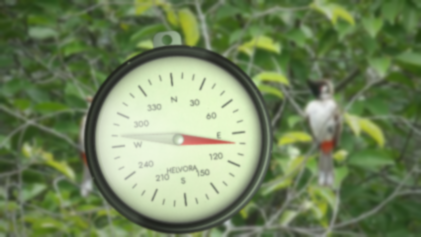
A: 100 °
